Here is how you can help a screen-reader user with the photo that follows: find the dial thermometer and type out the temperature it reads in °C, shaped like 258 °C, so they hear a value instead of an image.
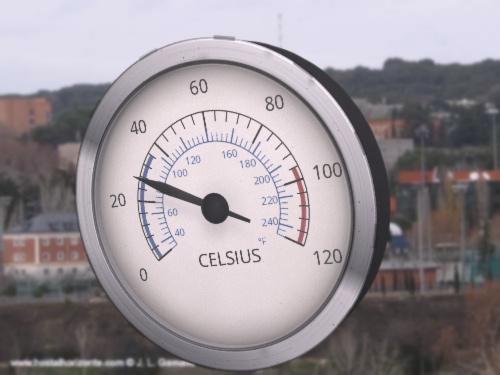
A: 28 °C
